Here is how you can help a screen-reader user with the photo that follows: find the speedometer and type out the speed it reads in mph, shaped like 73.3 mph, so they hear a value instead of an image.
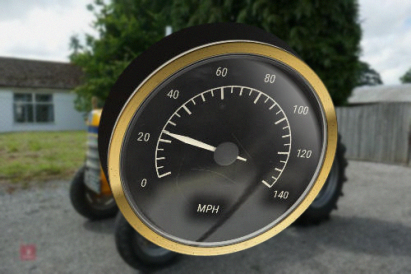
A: 25 mph
